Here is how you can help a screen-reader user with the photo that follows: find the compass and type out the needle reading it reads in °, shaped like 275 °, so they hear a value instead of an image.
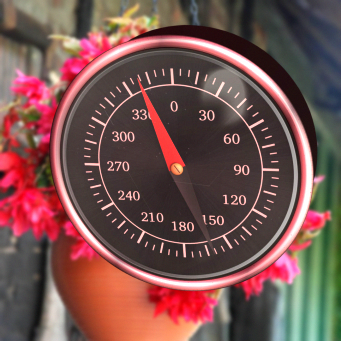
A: 340 °
